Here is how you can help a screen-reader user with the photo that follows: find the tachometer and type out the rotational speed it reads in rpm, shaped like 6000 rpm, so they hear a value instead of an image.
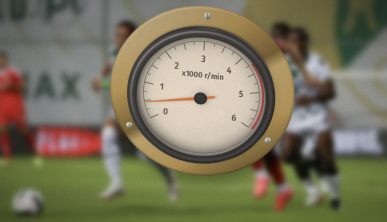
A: 500 rpm
